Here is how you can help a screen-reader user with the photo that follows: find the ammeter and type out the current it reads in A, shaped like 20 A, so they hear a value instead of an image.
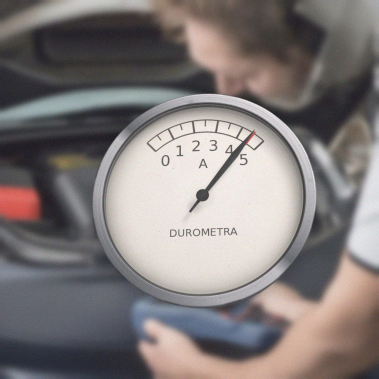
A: 4.5 A
